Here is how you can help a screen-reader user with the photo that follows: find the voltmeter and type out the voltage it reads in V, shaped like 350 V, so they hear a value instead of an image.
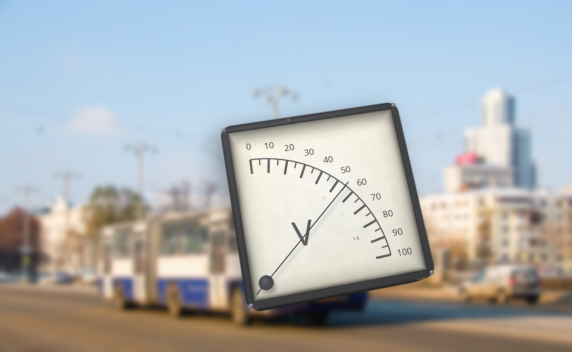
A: 55 V
